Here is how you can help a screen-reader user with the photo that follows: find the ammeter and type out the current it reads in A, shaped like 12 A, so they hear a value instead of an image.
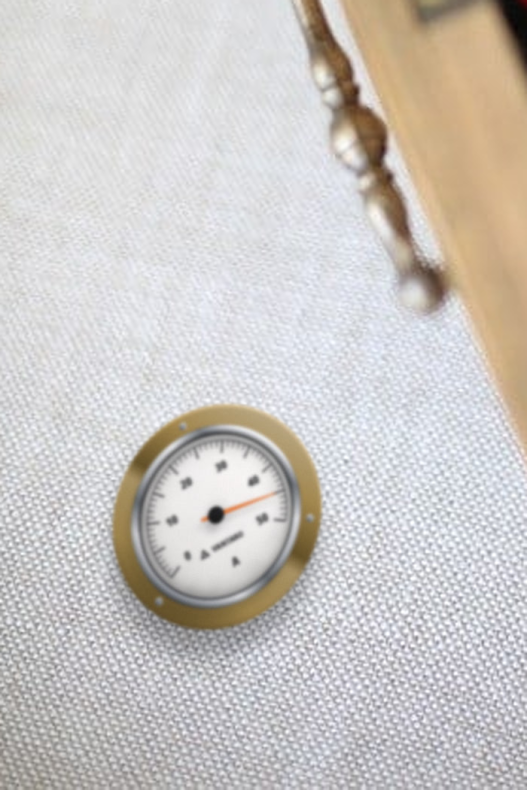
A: 45 A
